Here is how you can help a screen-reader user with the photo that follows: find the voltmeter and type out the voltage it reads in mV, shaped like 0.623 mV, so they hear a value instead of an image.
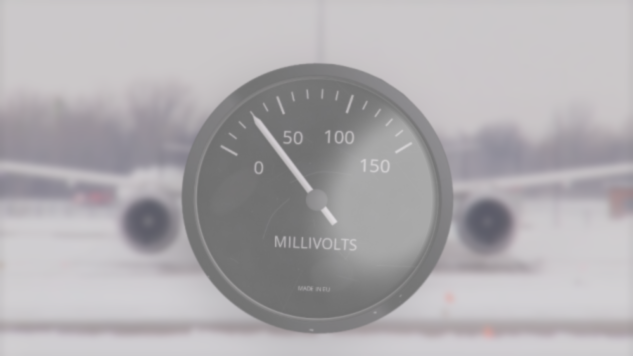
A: 30 mV
